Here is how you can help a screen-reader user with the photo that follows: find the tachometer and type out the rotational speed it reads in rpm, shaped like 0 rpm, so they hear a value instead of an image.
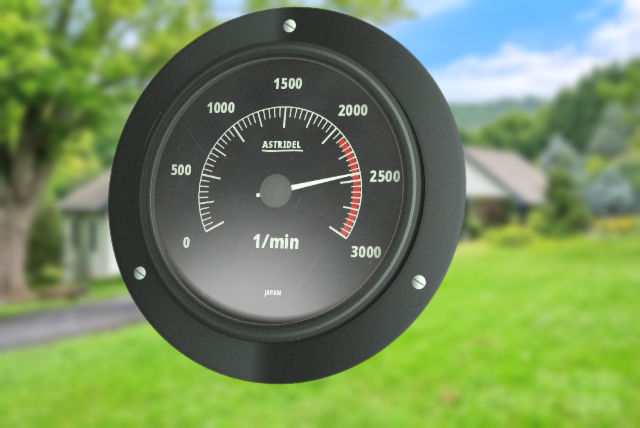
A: 2450 rpm
